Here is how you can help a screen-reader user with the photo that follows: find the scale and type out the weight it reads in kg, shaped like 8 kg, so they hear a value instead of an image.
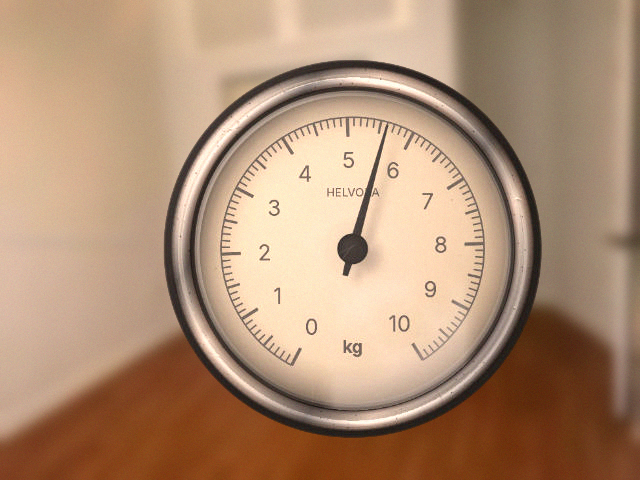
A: 5.6 kg
